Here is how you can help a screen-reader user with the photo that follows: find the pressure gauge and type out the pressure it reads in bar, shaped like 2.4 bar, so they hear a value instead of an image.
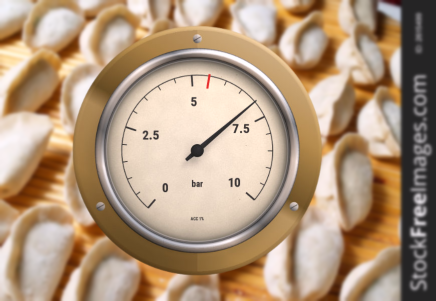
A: 7 bar
